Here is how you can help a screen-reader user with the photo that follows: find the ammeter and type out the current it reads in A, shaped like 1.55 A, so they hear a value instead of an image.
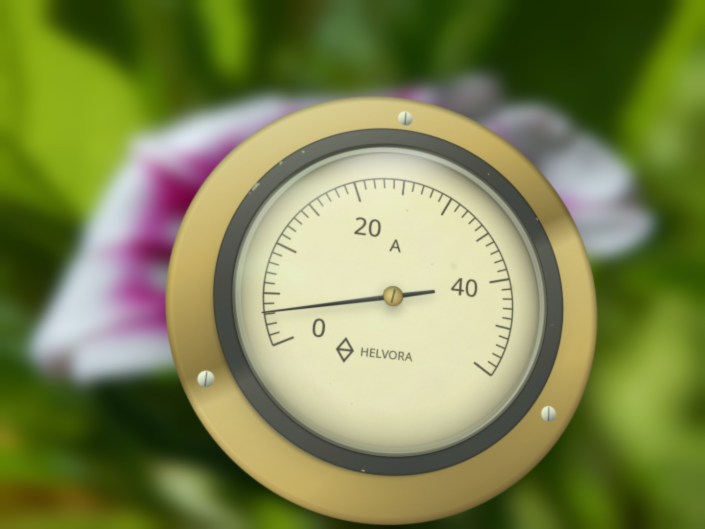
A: 3 A
